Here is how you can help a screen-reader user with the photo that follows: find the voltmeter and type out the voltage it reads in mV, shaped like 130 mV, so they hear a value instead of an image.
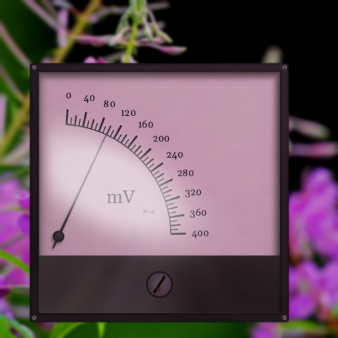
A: 100 mV
